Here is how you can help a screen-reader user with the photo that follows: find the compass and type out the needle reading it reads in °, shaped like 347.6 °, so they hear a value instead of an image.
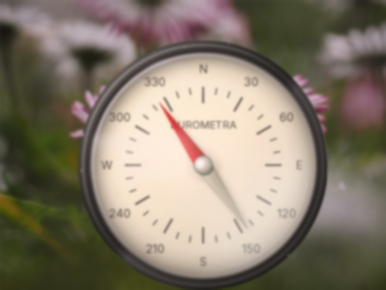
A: 325 °
